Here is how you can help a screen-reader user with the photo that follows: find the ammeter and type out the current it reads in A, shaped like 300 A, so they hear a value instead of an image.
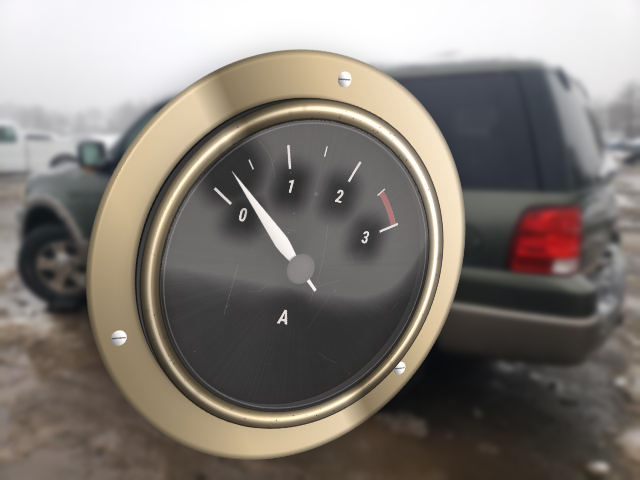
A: 0.25 A
